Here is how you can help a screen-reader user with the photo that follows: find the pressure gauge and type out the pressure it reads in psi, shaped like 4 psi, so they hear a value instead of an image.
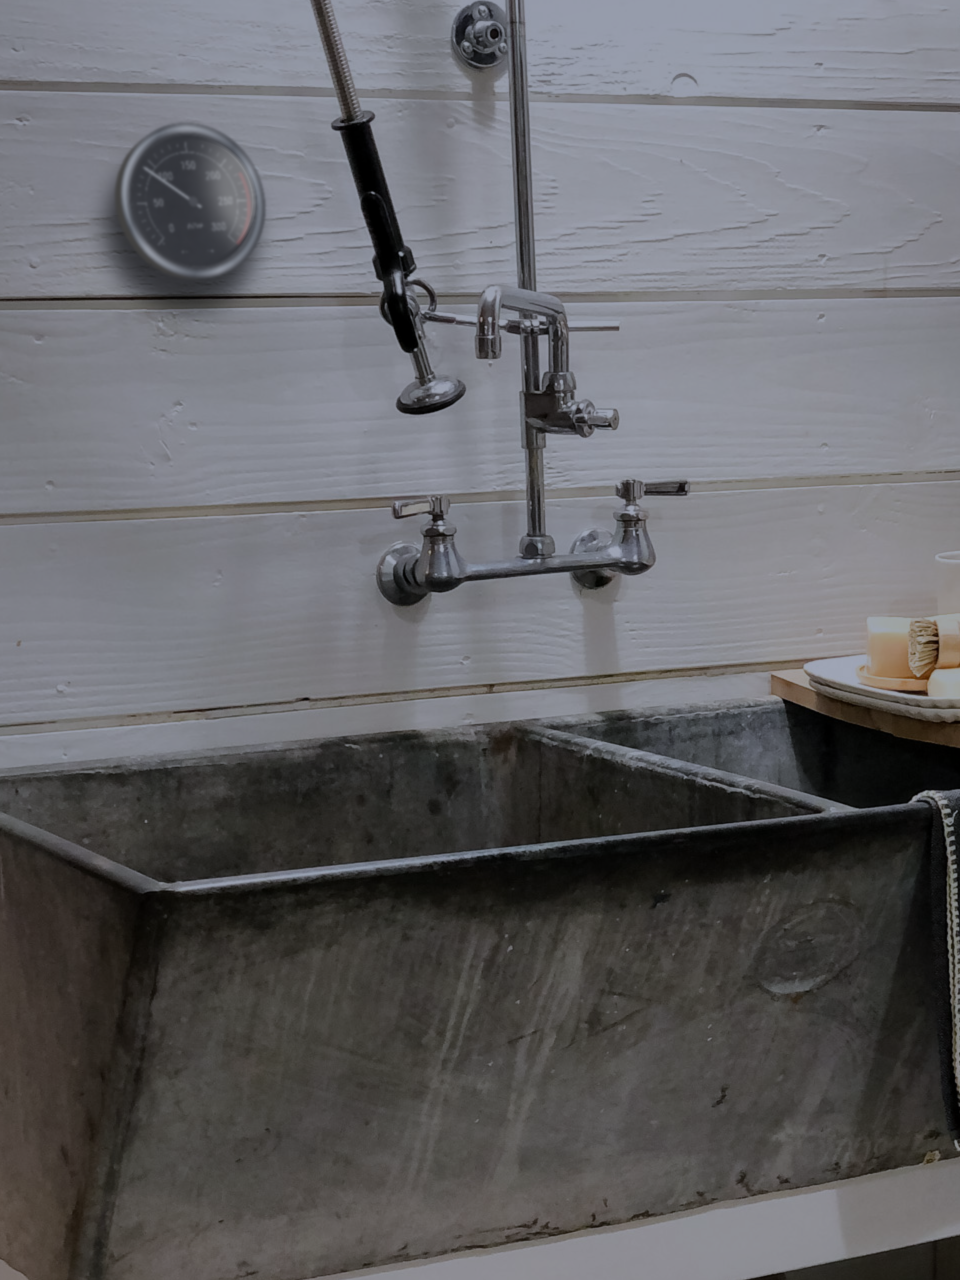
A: 90 psi
